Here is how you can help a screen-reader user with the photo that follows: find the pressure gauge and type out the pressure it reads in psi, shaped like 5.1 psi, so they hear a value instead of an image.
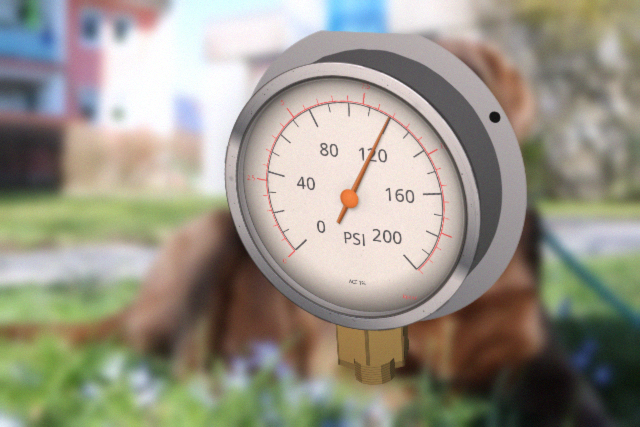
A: 120 psi
